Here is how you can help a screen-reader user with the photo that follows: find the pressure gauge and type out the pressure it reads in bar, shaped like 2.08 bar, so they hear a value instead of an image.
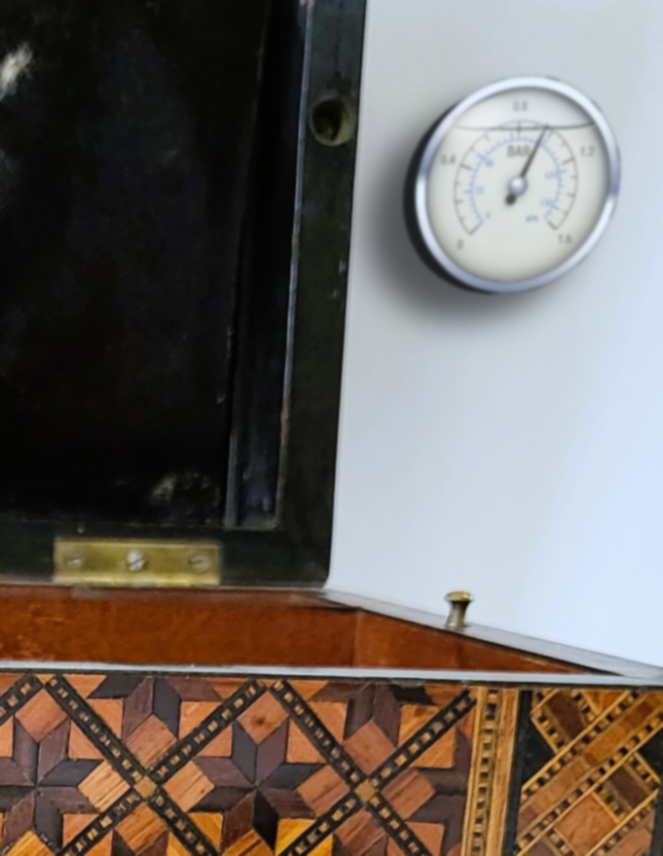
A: 0.95 bar
